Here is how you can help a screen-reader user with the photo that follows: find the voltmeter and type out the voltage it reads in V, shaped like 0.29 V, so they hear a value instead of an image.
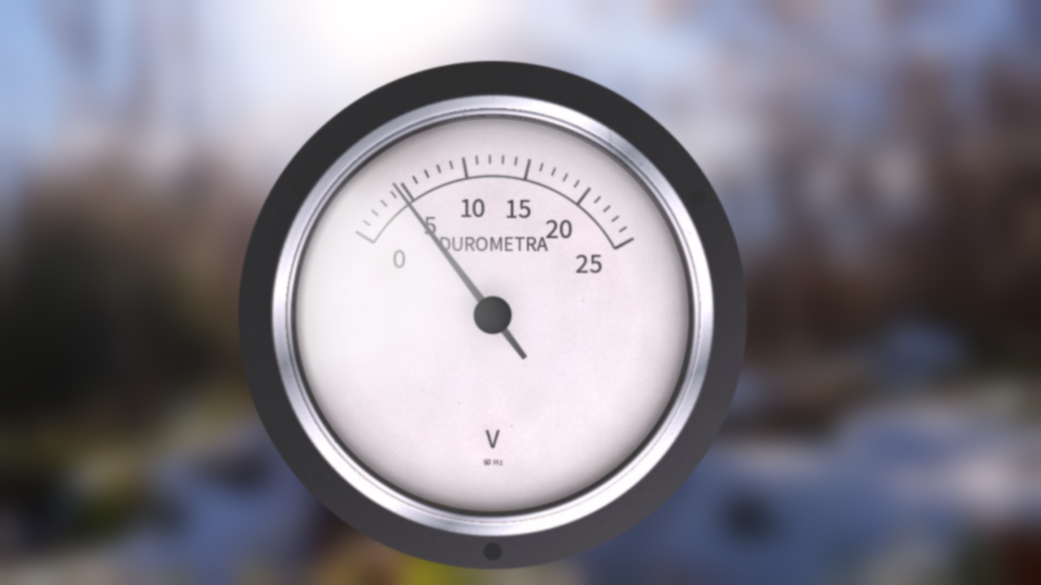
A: 4.5 V
